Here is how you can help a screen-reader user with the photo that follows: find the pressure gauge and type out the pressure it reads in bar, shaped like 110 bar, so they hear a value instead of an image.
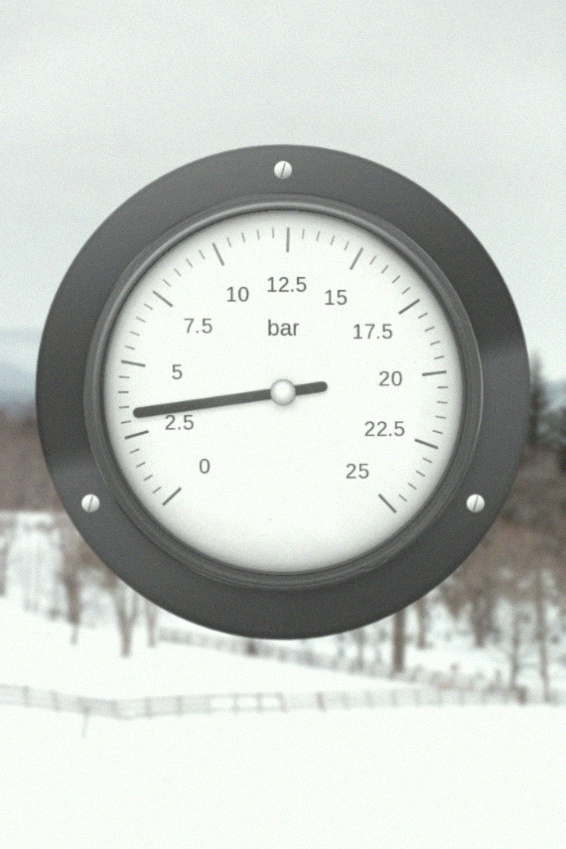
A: 3.25 bar
